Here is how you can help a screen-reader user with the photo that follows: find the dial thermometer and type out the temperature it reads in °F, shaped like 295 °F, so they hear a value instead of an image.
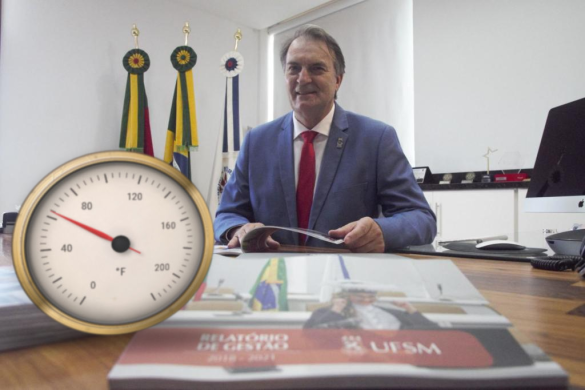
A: 64 °F
